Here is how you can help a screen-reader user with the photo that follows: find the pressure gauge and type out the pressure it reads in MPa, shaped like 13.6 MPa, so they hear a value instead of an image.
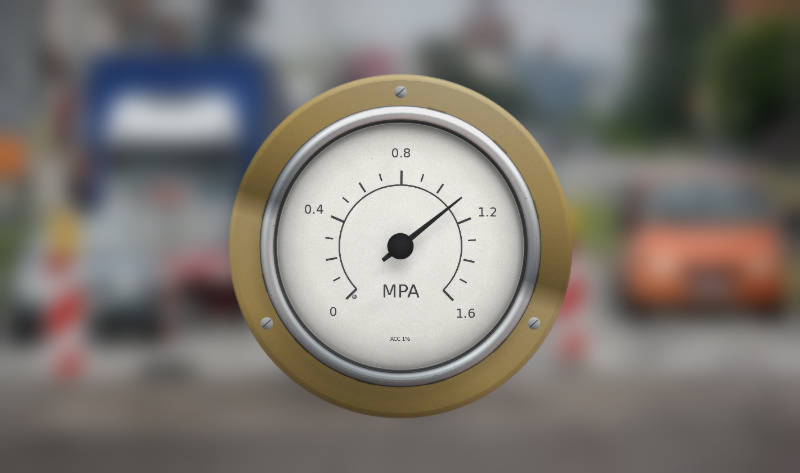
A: 1.1 MPa
